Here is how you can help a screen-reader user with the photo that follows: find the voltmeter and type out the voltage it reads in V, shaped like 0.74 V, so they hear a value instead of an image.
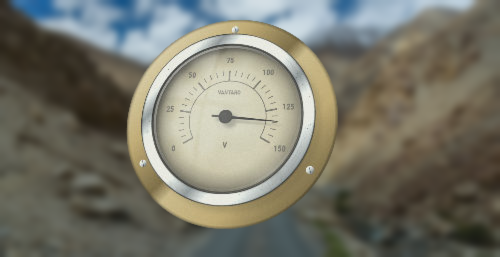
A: 135 V
